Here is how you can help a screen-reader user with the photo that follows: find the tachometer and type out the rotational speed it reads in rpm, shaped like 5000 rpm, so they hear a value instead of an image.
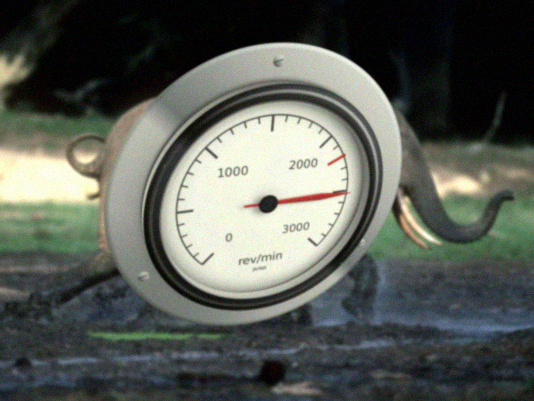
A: 2500 rpm
